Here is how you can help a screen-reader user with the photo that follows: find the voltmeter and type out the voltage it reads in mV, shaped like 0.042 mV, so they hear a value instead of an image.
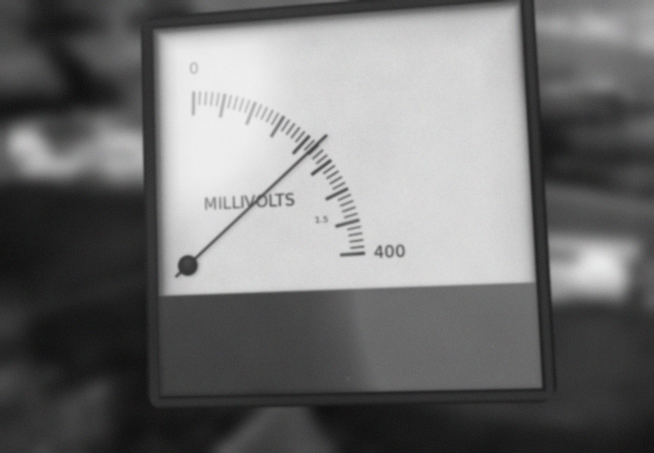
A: 220 mV
